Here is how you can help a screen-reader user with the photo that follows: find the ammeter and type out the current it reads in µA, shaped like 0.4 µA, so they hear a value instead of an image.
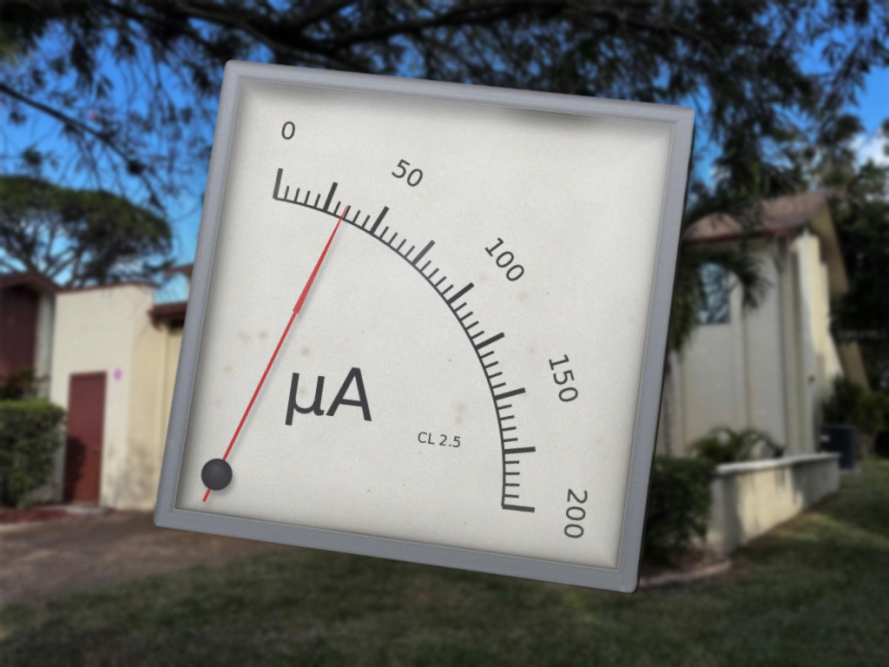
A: 35 µA
